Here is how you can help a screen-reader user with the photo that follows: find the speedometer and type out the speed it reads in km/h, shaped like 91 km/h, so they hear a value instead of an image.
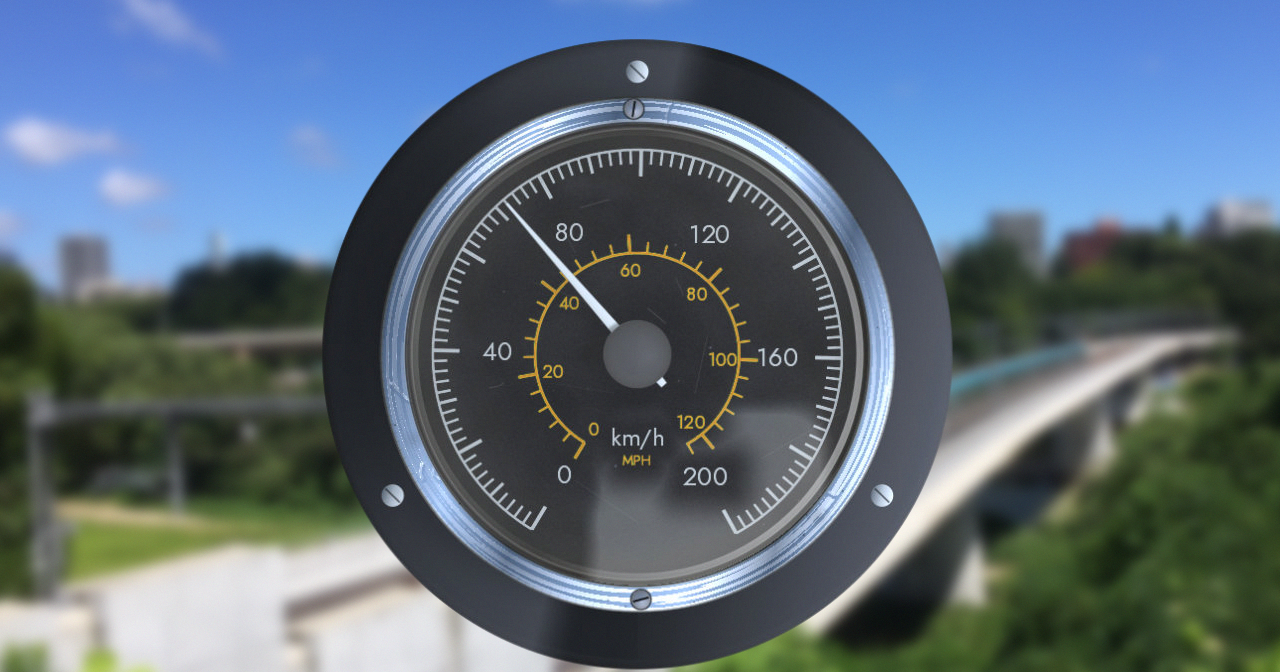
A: 72 km/h
